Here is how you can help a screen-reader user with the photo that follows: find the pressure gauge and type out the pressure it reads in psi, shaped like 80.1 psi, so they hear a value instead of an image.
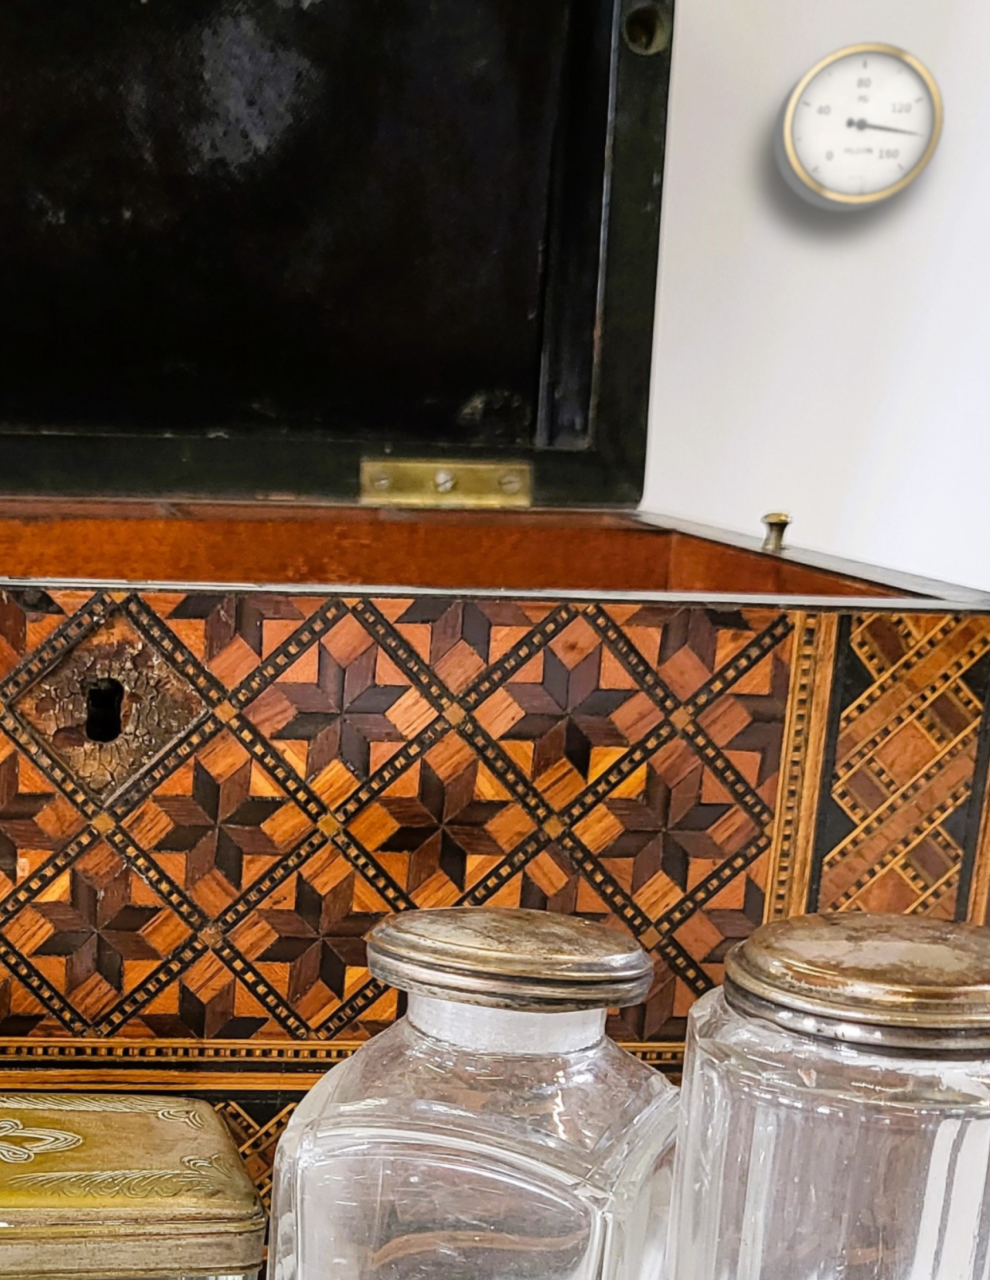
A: 140 psi
